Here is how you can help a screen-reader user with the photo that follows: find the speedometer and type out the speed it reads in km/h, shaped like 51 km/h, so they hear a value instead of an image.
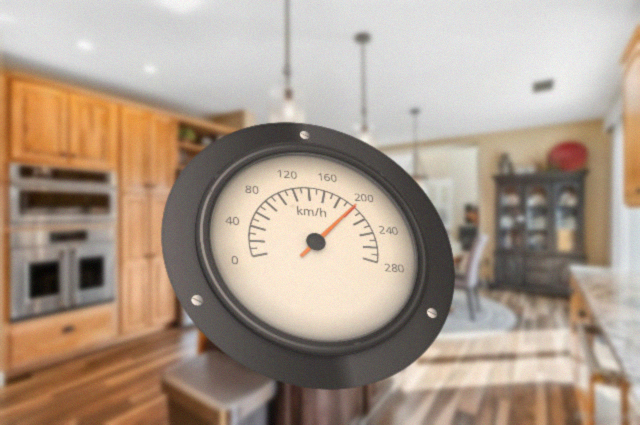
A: 200 km/h
